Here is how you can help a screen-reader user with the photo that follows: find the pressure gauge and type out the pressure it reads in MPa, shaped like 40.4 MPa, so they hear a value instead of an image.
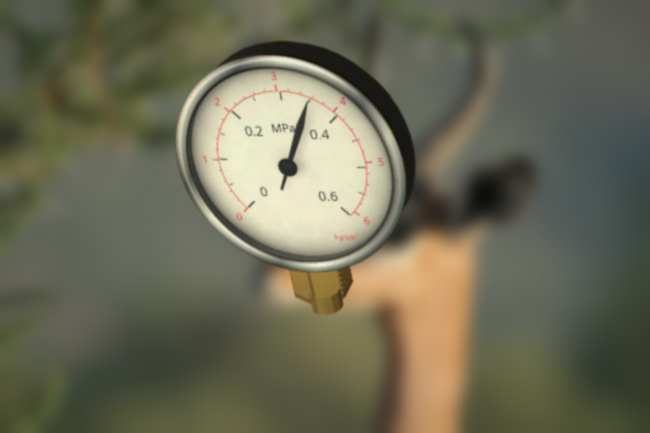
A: 0.35 MPa
